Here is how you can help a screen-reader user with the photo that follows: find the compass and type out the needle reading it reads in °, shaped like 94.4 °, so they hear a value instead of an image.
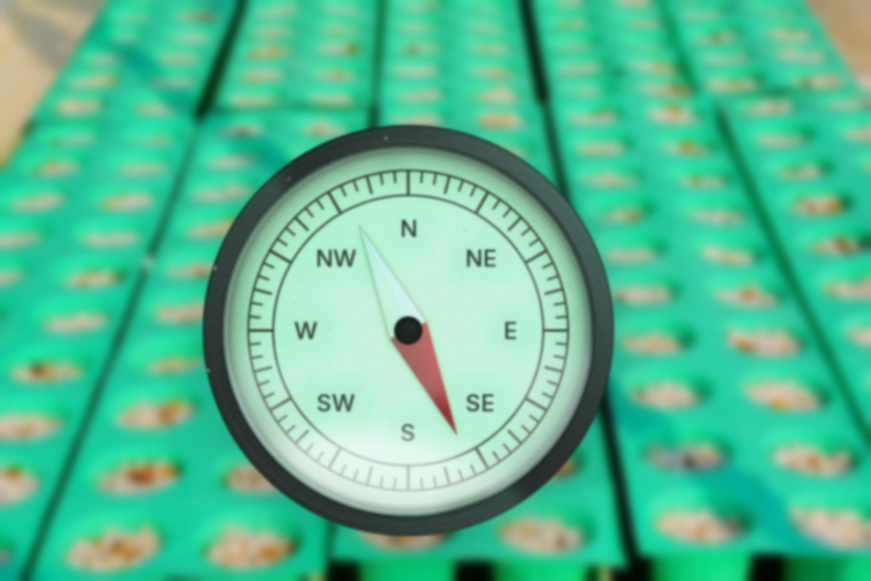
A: 155 °
